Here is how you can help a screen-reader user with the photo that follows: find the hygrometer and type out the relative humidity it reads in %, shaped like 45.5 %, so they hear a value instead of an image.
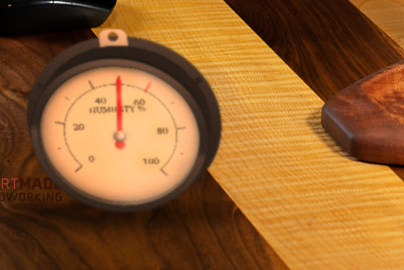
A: 50 %
